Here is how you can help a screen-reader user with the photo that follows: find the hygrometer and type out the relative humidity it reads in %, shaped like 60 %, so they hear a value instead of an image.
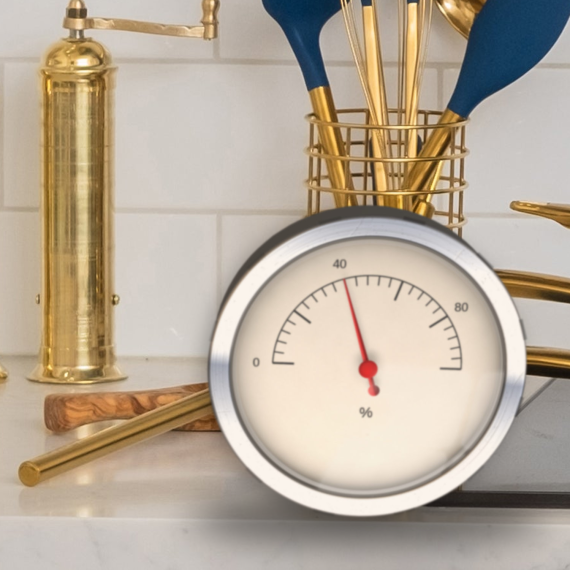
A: 40 %
